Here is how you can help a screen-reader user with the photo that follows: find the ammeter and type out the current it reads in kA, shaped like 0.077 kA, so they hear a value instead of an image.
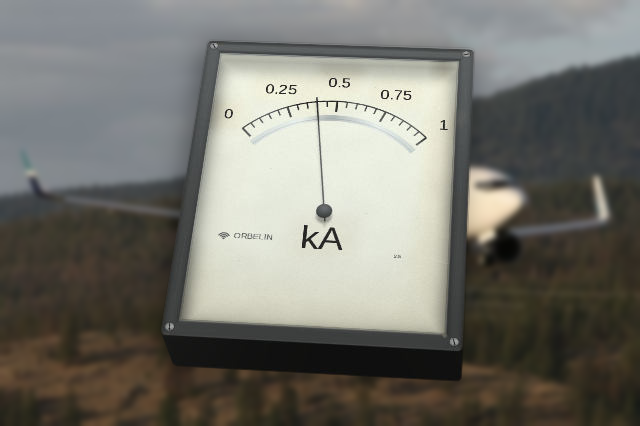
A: 0.4 kA
